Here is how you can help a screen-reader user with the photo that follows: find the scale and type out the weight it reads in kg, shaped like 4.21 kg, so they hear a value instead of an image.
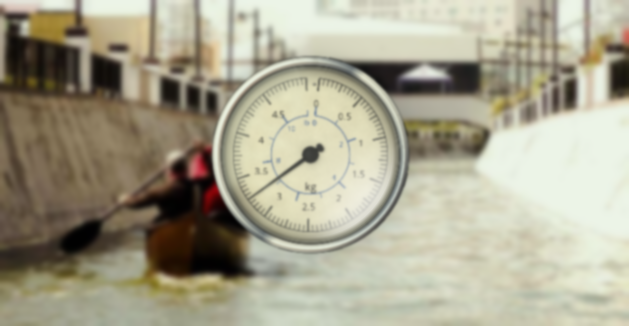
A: 3.25 kg
